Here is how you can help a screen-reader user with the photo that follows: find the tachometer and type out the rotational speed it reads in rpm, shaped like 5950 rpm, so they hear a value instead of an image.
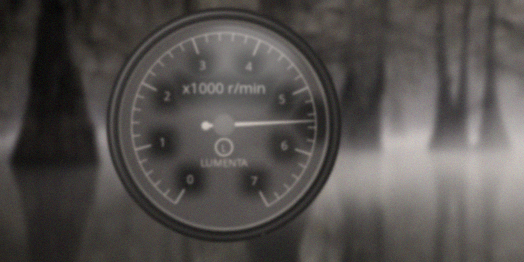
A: 5500 rpm
